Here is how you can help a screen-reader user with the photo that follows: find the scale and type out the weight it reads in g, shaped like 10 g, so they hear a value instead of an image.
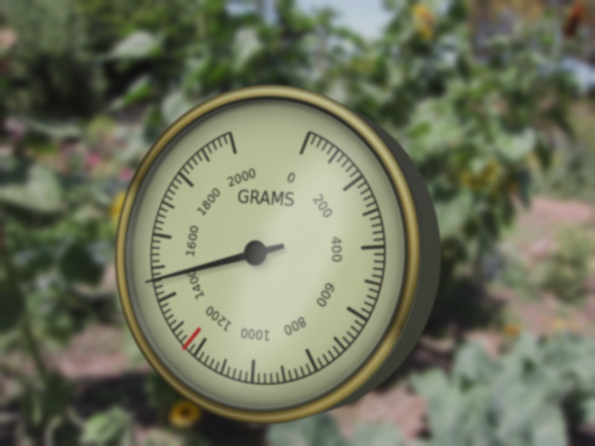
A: 1460 g
